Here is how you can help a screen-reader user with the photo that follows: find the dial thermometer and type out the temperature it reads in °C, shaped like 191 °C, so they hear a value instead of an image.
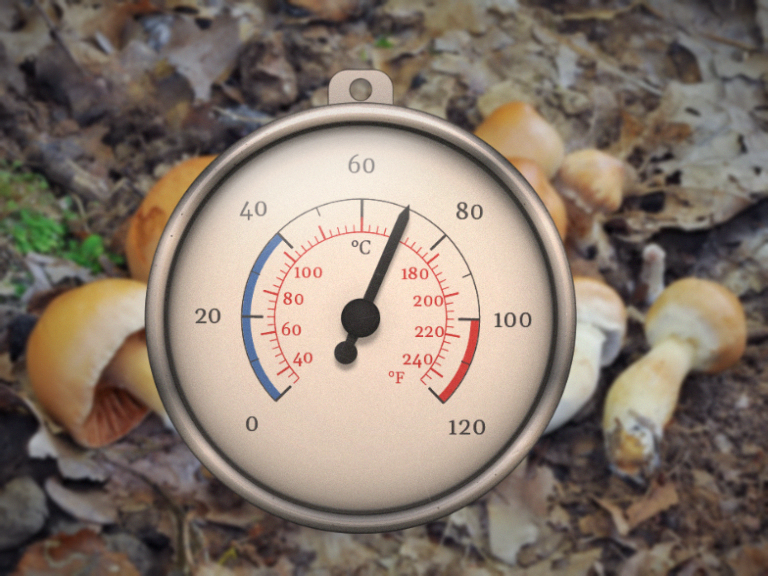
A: 70 °C
